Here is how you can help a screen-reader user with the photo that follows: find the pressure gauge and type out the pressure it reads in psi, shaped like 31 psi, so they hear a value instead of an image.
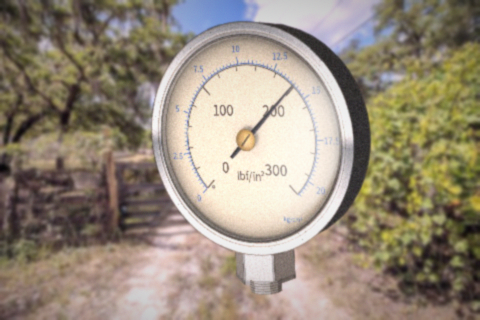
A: 200 psi
